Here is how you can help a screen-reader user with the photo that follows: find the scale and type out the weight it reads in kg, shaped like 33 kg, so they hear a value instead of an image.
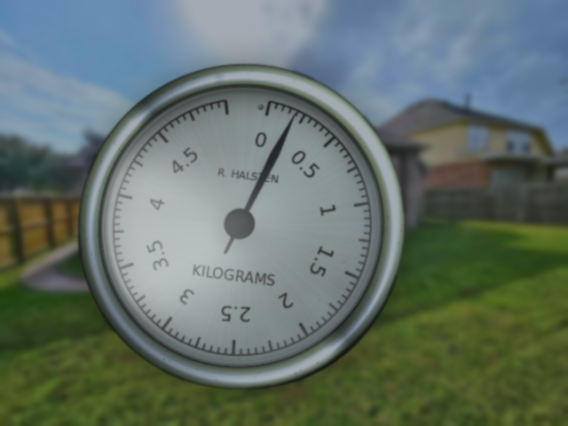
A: 0.2 kg
